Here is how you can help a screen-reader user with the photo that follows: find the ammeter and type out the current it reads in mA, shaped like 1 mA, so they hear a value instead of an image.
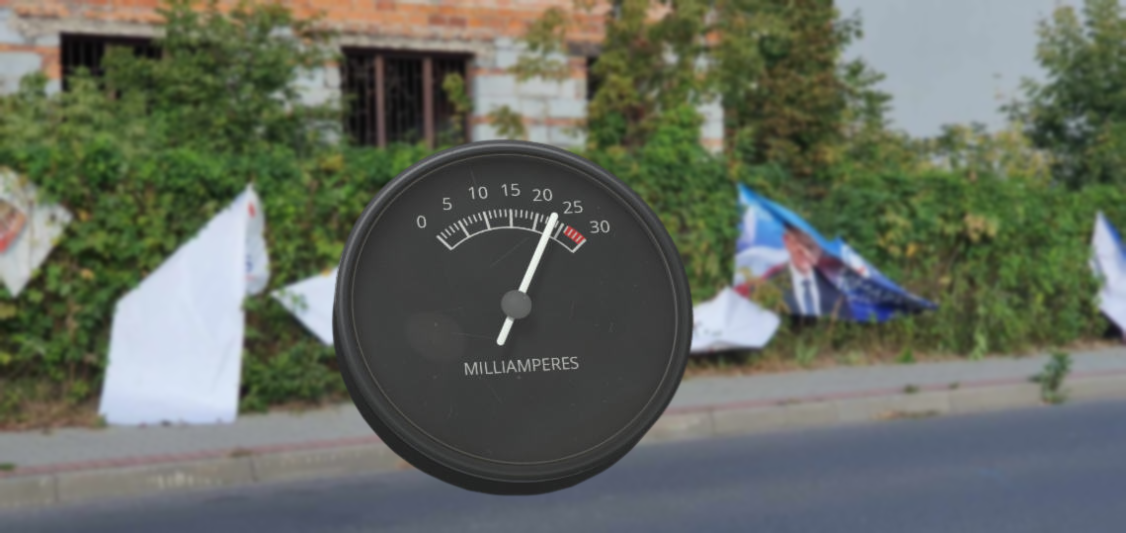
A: 23 mA
